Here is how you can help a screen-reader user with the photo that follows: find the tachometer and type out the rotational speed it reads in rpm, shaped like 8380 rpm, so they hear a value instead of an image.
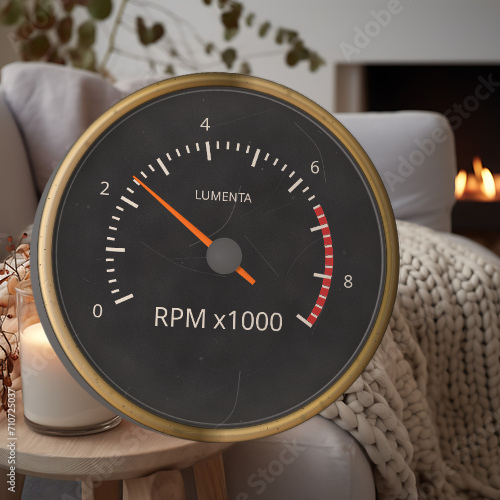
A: 2400 rpm
